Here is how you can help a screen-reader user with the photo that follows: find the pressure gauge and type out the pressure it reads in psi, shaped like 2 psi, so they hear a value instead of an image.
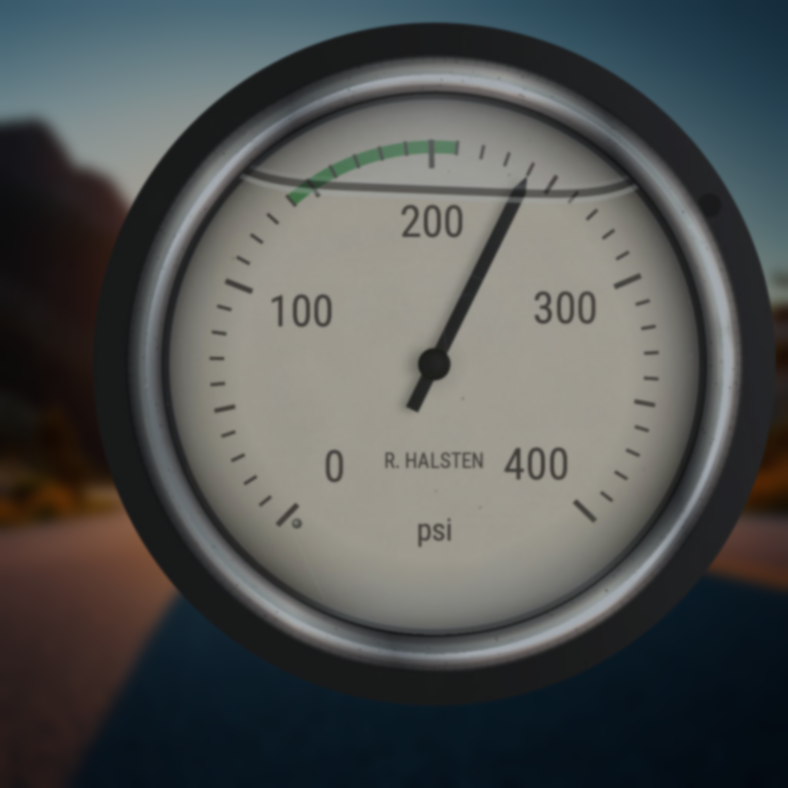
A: 240 psi
